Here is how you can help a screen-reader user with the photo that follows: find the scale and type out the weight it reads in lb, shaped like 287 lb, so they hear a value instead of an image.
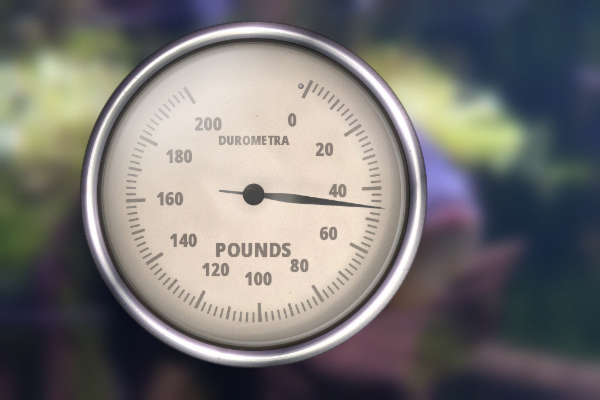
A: 46 lb
